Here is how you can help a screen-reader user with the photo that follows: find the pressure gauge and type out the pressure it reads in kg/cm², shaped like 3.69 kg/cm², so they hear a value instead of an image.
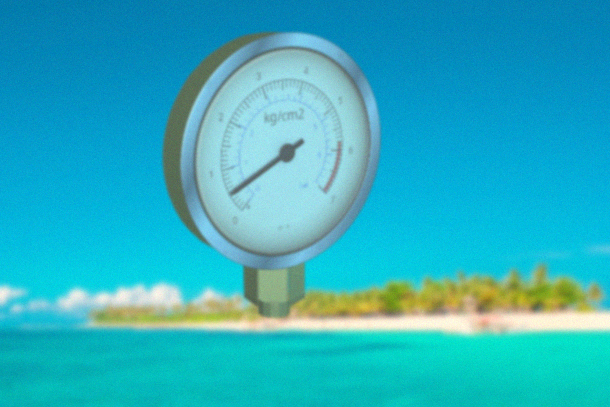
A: 0.5 kg/cm²
